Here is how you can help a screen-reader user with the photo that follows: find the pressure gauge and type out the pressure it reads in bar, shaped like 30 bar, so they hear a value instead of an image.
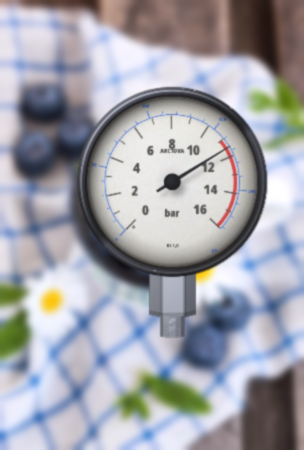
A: 11.5 bar
